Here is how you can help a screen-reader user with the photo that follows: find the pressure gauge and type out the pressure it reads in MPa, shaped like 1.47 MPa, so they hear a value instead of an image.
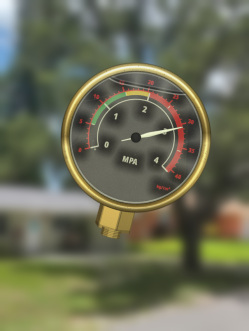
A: 3 MPa
